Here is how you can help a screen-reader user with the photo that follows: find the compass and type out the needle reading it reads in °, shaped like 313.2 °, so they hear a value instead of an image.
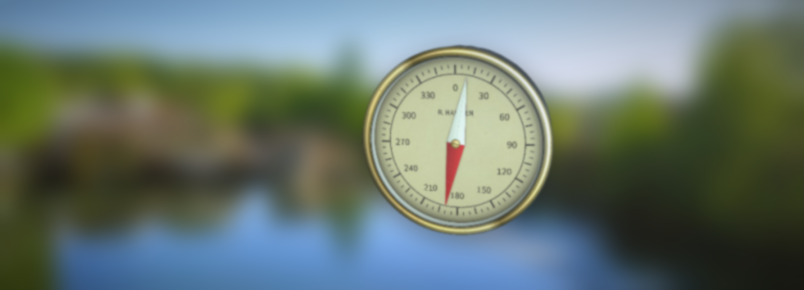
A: 190 °
